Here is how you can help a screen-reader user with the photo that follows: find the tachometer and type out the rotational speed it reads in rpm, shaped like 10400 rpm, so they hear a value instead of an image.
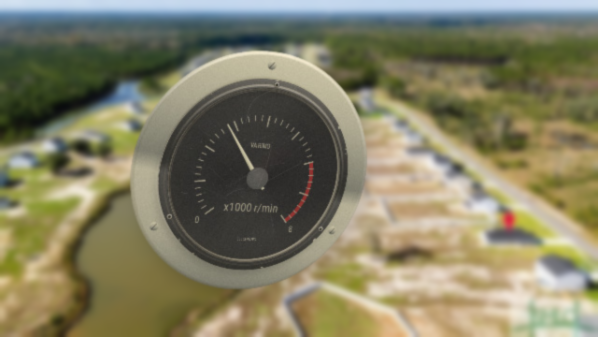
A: 2800 rpm
